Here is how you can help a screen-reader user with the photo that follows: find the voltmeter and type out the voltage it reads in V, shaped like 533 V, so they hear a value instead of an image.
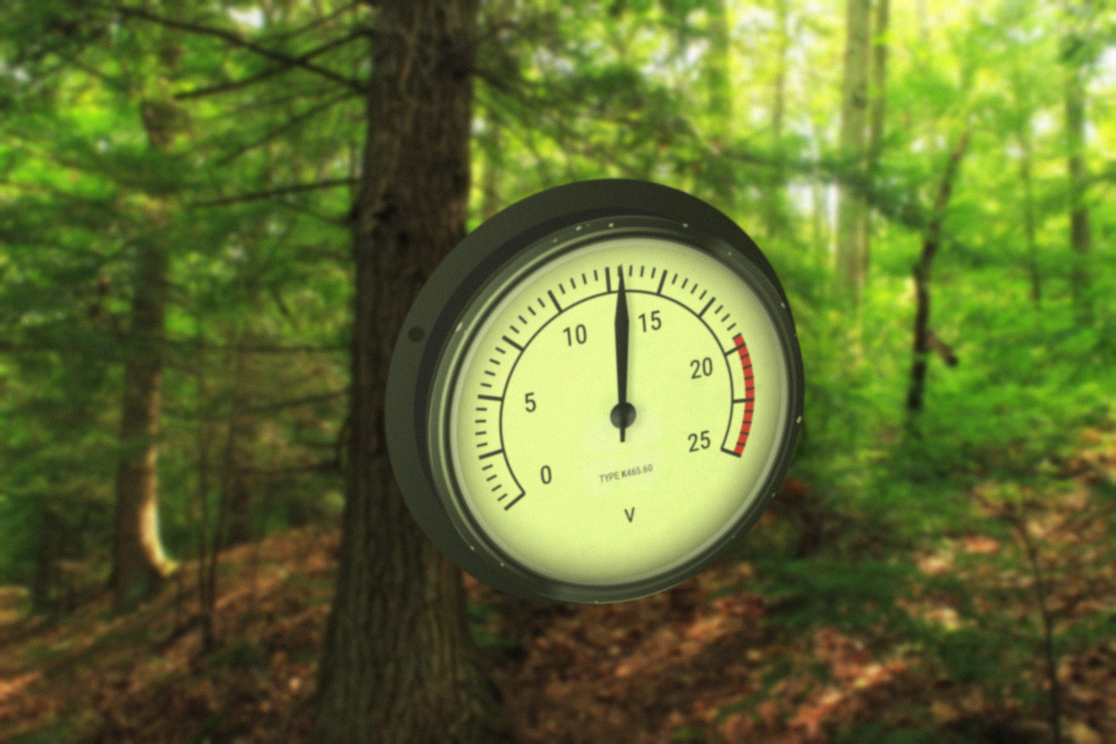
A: 13 V
